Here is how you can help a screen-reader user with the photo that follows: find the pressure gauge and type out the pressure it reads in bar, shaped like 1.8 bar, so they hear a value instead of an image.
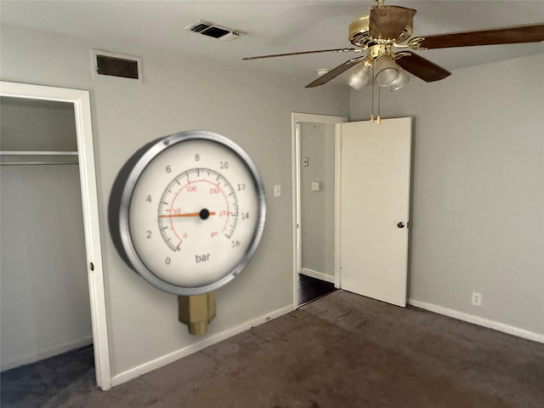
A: 3 bar
